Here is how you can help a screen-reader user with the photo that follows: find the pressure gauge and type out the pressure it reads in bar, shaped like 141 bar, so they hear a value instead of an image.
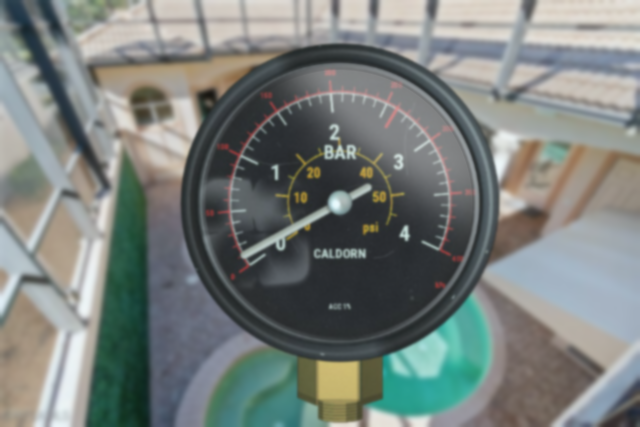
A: 0.1 bar
